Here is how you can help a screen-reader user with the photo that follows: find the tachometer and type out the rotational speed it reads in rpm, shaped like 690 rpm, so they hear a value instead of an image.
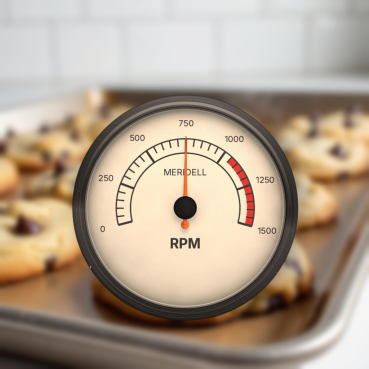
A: 750 rpm
